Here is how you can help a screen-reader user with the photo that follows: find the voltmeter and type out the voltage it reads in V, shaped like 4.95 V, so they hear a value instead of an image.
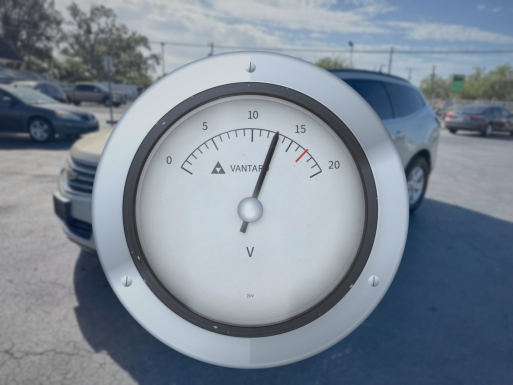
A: 13 V
